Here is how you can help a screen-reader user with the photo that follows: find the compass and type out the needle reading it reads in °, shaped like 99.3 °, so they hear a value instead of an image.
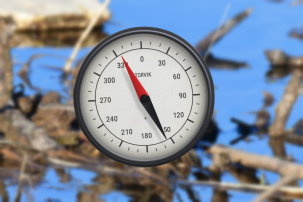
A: 335 °
